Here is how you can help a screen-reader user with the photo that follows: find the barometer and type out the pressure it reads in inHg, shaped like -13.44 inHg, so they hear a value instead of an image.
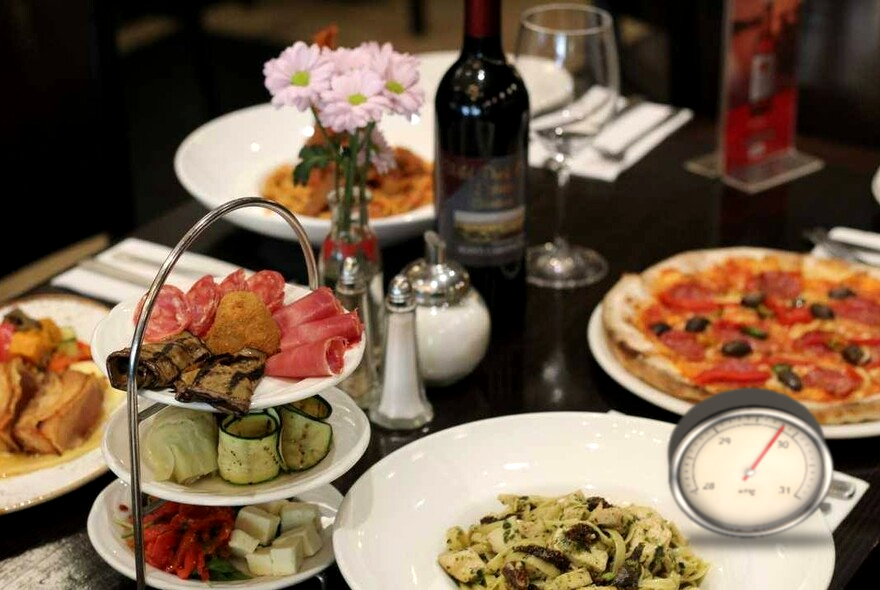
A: 29.8 inHg
